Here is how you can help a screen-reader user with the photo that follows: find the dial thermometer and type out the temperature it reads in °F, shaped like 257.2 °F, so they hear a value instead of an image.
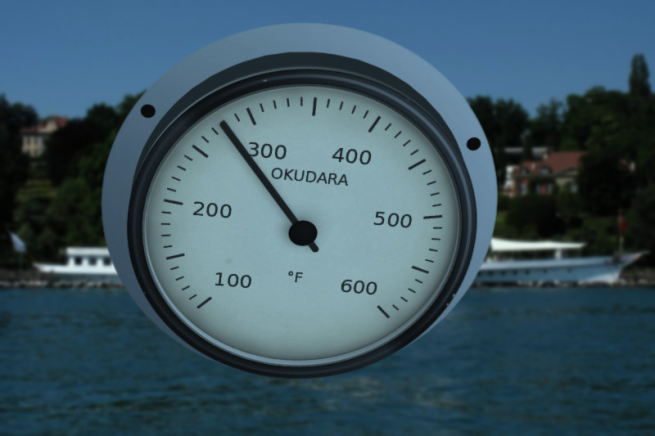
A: 280 °F
